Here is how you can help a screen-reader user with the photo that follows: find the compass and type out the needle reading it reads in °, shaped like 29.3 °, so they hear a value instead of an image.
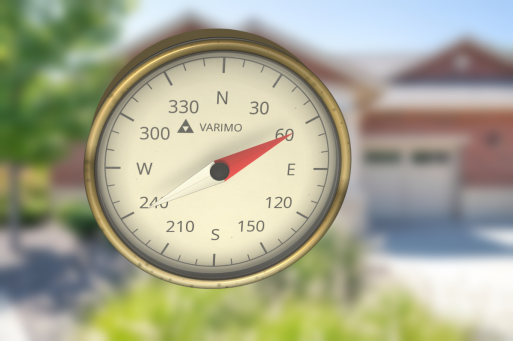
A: 60 °
